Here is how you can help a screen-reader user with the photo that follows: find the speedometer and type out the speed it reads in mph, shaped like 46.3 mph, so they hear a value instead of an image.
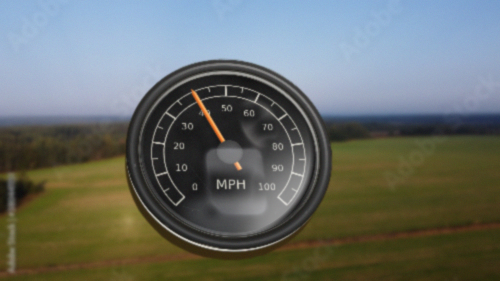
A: 40 mph
